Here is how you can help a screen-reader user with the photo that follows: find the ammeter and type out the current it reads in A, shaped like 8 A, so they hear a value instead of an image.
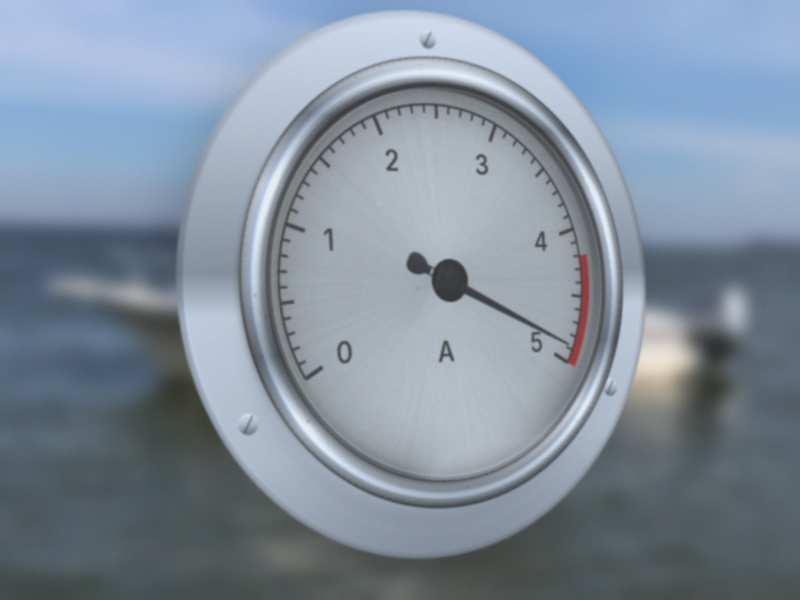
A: 4.9 A
